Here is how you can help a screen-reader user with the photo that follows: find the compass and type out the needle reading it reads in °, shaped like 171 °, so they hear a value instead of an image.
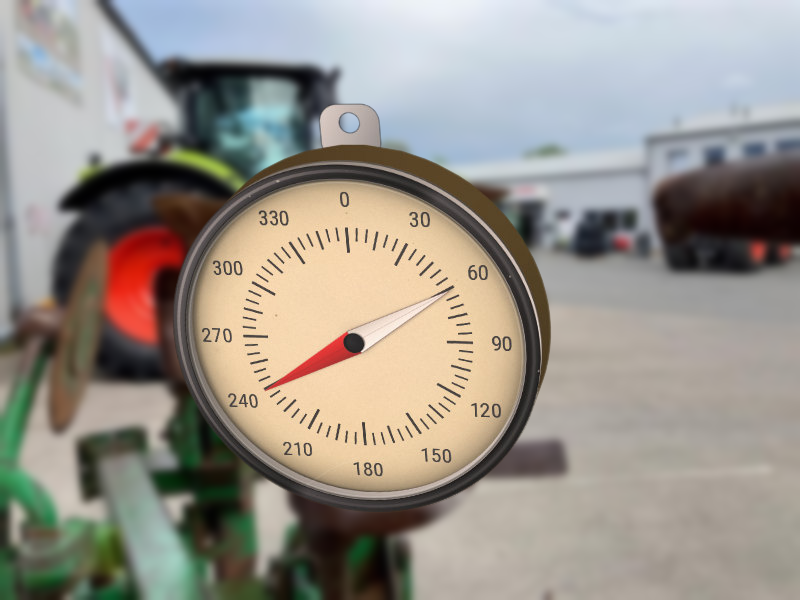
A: 240 °
